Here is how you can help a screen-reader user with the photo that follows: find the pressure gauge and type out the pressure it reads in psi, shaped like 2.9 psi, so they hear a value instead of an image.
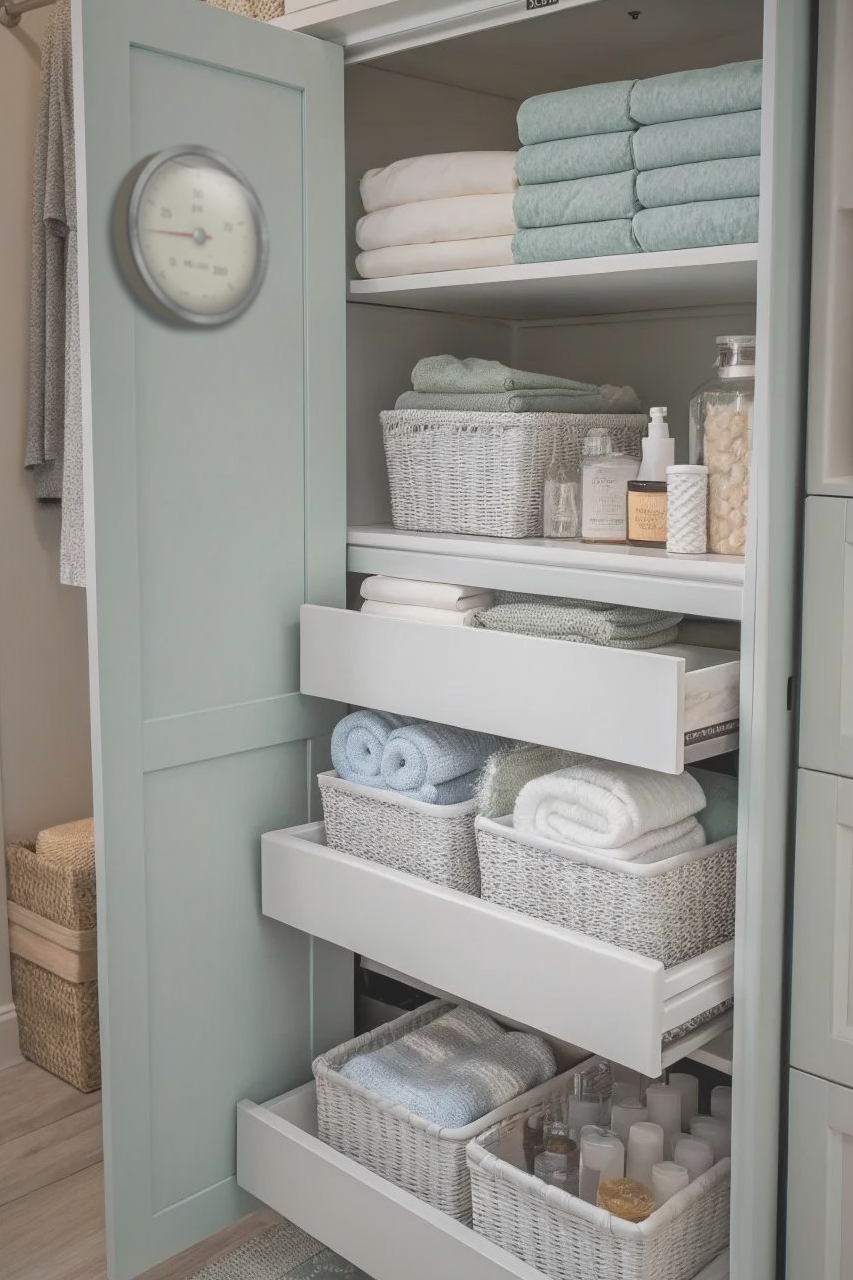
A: 15 psi
